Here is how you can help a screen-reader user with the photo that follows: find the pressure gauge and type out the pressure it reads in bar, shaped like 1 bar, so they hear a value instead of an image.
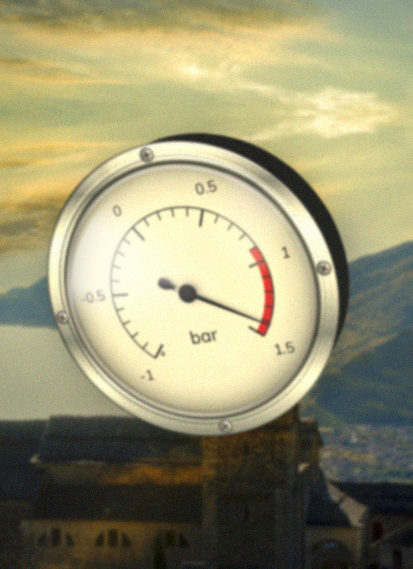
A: 1.4 bar
